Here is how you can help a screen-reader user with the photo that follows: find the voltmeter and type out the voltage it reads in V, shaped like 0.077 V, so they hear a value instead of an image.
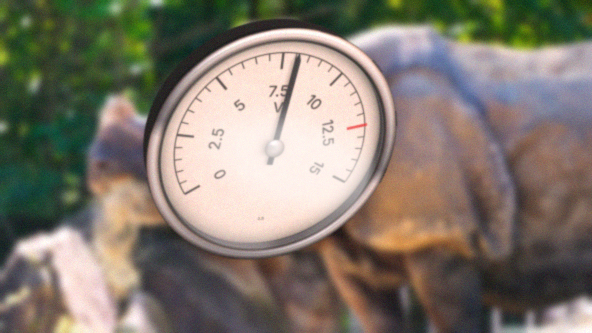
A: 8 V
